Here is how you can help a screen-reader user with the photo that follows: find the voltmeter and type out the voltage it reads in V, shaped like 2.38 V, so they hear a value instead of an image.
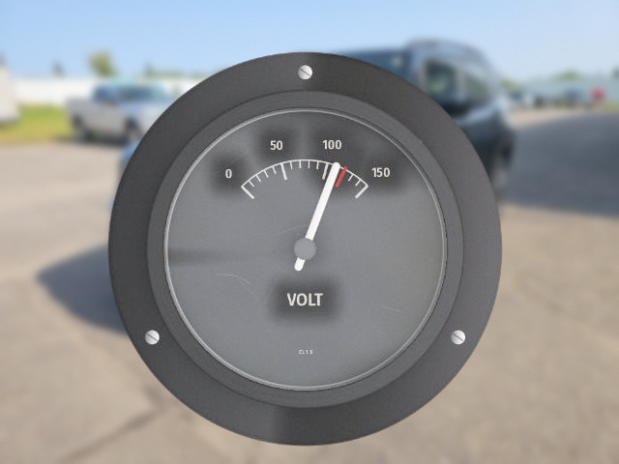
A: 110 V
